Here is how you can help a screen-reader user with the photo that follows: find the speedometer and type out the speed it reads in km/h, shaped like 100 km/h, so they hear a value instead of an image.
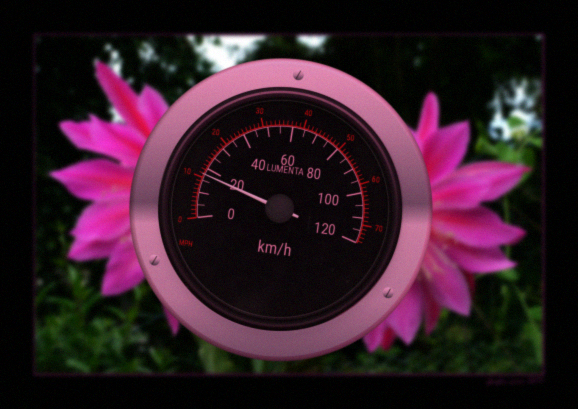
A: 17.5 km/h
